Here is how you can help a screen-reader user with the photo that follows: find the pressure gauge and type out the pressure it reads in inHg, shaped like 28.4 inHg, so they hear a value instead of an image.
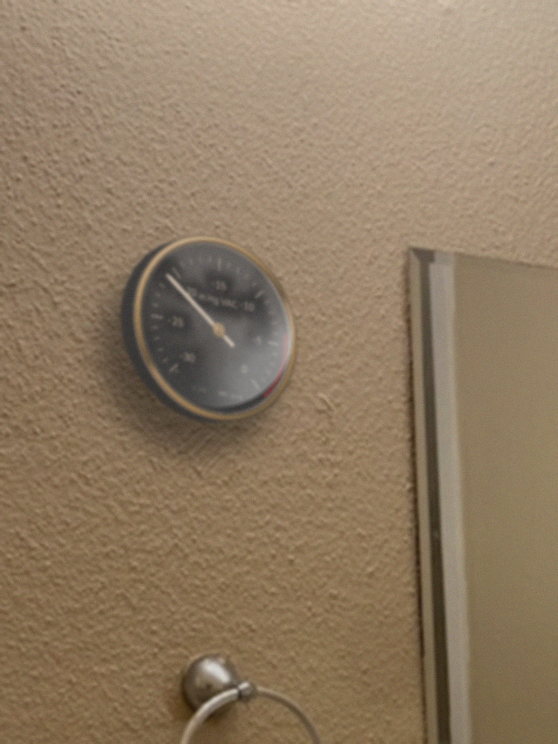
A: -21 inHg
